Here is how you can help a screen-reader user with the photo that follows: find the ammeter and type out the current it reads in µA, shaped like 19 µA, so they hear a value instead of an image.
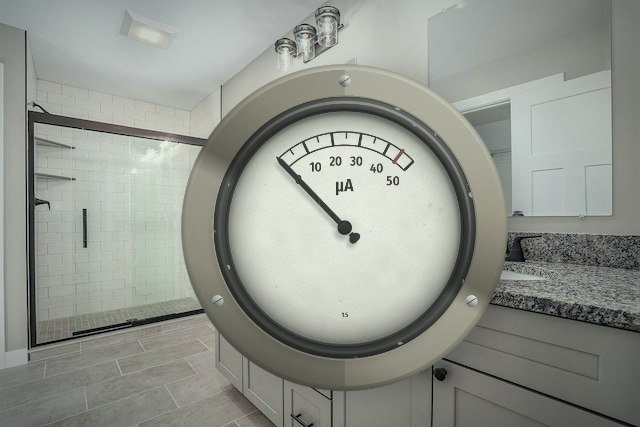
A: 0 µA
